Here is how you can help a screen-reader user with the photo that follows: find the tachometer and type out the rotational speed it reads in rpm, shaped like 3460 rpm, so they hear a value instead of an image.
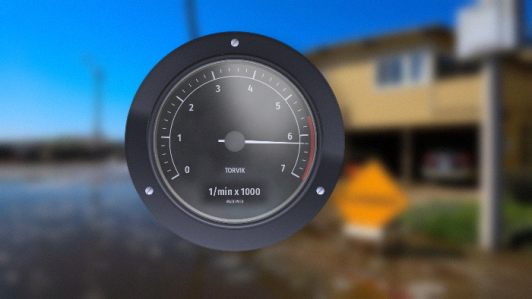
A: 6200 rpm
